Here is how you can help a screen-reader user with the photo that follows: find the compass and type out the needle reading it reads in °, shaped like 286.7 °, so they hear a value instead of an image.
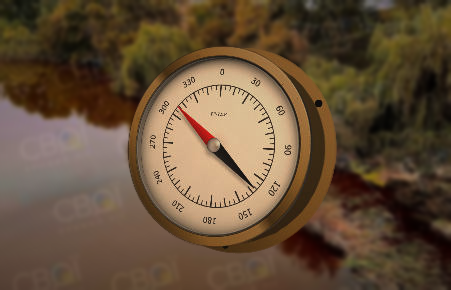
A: 310 °
